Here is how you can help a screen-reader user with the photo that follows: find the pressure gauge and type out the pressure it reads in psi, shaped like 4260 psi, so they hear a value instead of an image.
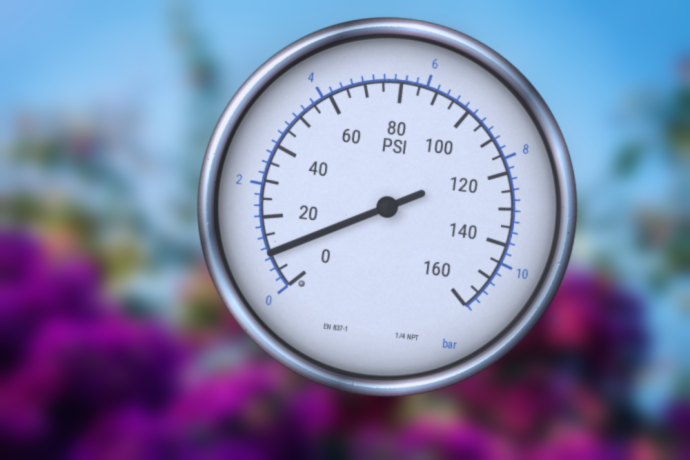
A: 10 psi
